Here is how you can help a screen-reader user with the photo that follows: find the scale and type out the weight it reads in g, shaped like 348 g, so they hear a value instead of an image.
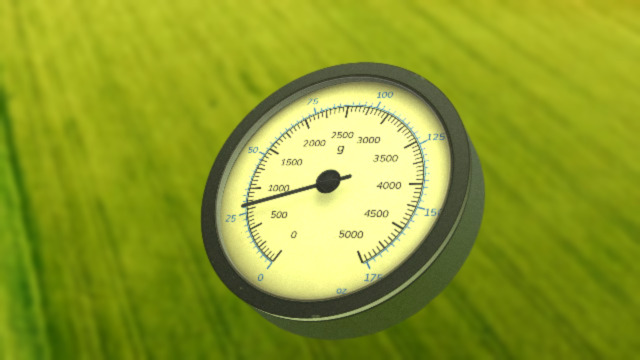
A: 750 g
